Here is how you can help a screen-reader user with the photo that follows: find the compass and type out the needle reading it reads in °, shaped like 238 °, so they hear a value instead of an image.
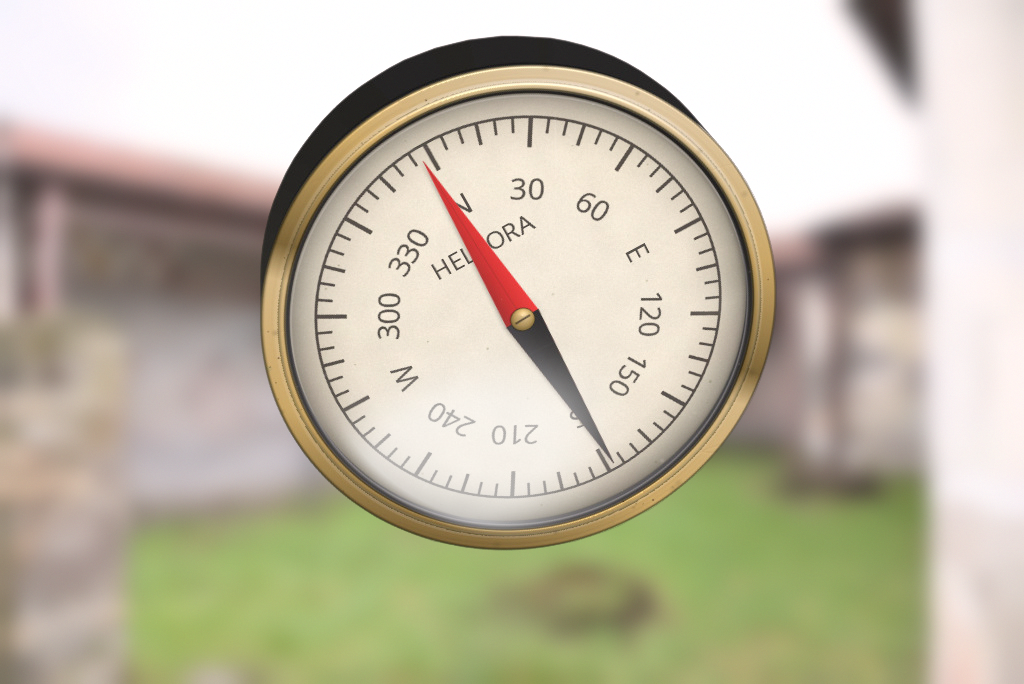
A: 357.5 °
